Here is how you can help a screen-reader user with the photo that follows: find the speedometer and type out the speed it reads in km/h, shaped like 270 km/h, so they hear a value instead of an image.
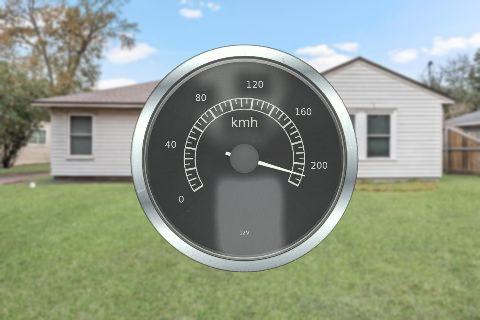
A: 210 km/h
